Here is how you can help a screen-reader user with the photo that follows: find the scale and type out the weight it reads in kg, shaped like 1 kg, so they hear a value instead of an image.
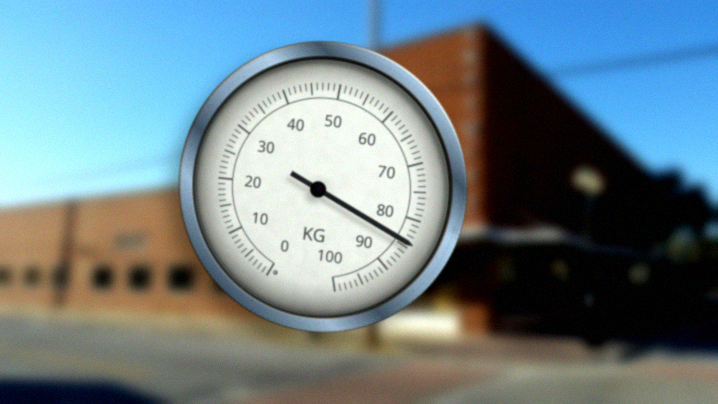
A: 84 kg
